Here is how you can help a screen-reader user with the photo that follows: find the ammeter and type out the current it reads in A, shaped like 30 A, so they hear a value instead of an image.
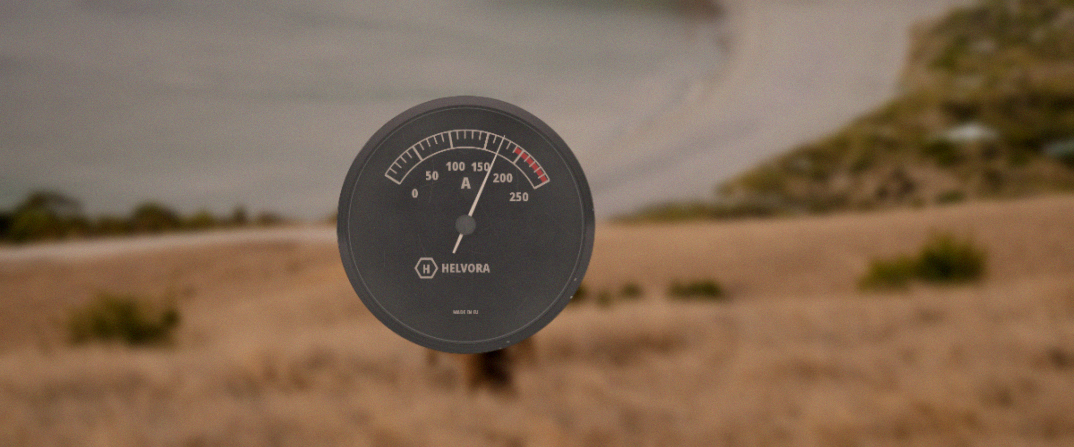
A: 170 A
